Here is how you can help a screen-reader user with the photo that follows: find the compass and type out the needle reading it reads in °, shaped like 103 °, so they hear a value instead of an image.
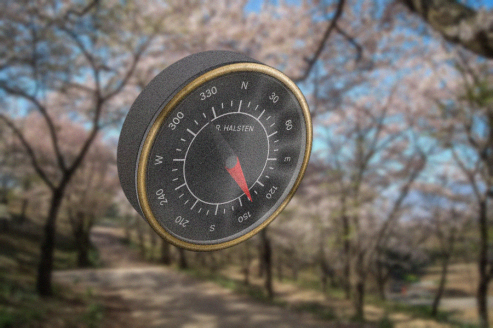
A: 140 °
